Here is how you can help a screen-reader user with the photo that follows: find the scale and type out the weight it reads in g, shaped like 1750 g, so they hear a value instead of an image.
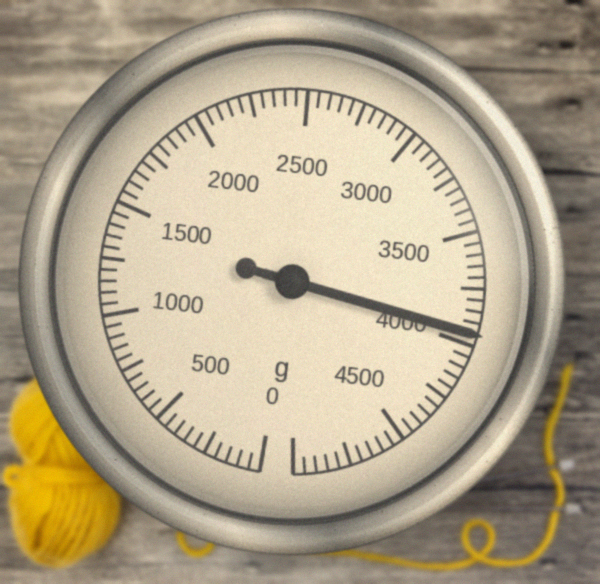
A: 3950 g
